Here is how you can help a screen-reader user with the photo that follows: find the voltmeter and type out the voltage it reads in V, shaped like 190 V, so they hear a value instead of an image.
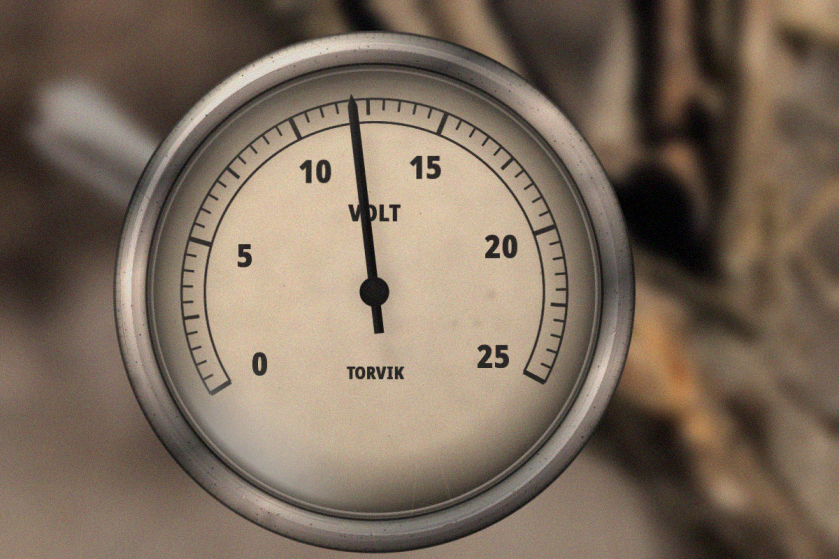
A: 12 V
